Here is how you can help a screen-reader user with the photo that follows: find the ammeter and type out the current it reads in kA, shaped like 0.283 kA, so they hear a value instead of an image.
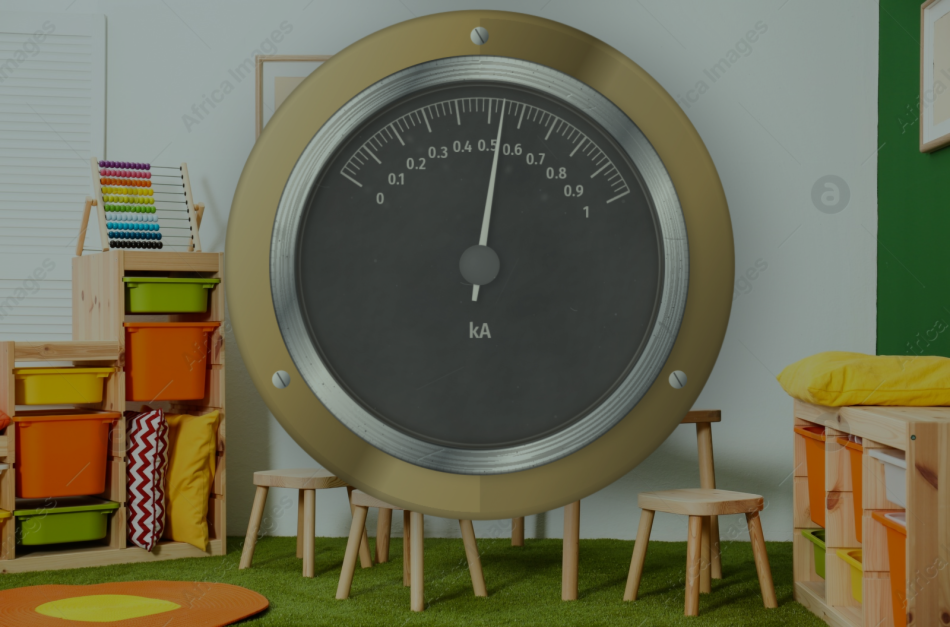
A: 0.54 kA
